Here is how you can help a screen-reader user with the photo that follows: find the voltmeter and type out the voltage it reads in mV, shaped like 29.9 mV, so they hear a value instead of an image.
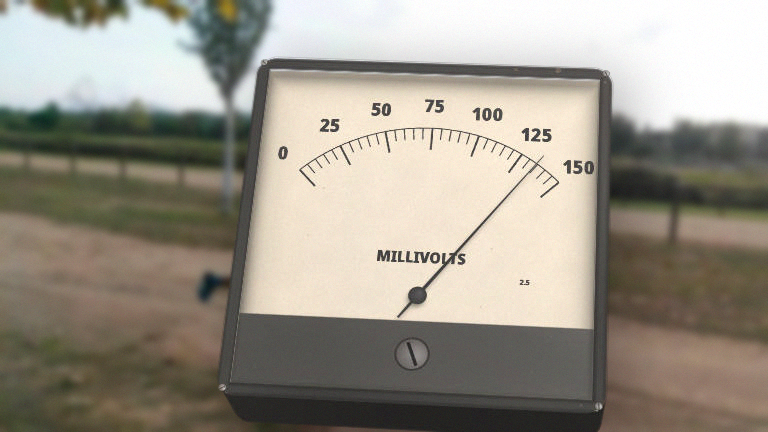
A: 135 mV
